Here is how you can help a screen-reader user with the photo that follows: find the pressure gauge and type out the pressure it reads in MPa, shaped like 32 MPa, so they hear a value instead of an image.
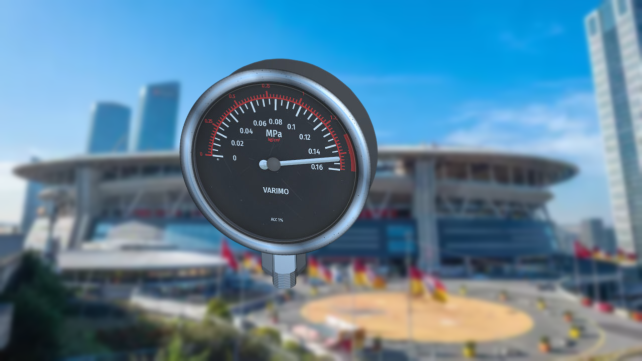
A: 0.15 MPa
